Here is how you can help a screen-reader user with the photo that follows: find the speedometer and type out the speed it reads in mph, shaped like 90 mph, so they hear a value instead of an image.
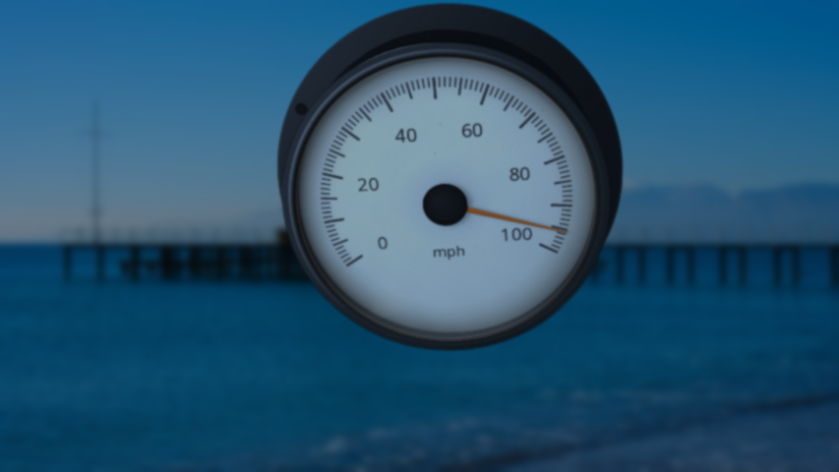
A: 95 mph
